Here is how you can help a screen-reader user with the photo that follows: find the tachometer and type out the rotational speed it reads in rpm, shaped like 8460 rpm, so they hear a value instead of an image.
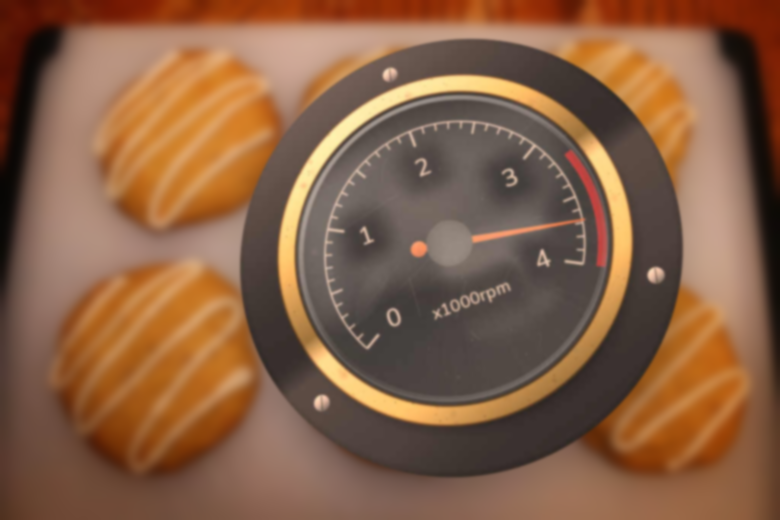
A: 3700 rpm
